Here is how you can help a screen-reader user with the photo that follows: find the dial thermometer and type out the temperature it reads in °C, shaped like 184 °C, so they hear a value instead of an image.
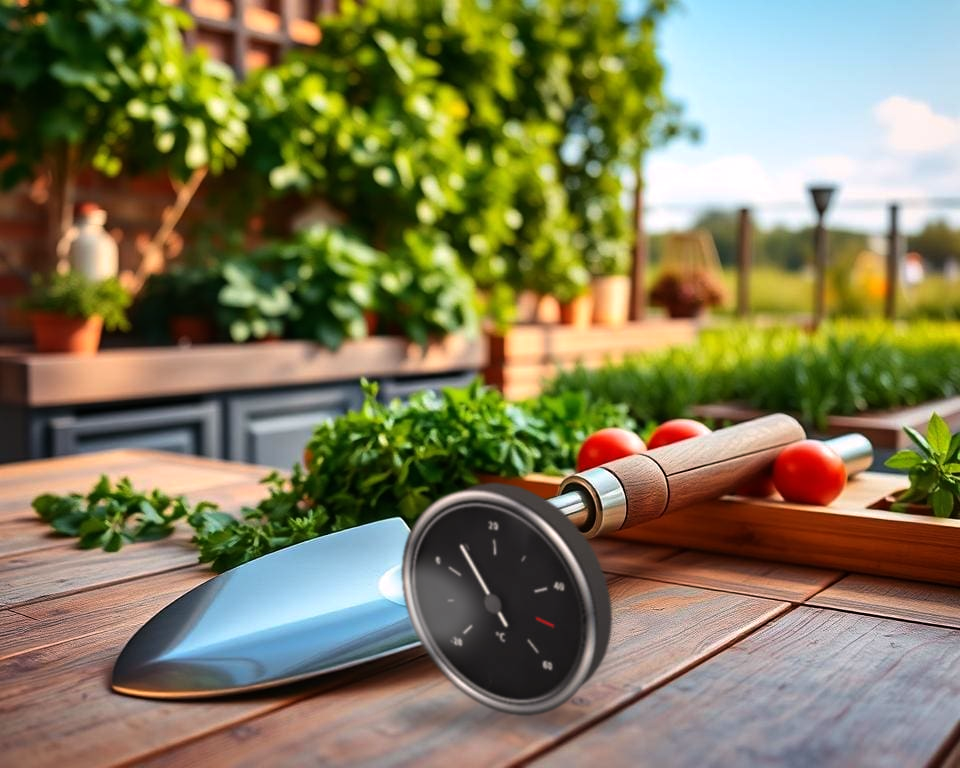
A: 10 °C
